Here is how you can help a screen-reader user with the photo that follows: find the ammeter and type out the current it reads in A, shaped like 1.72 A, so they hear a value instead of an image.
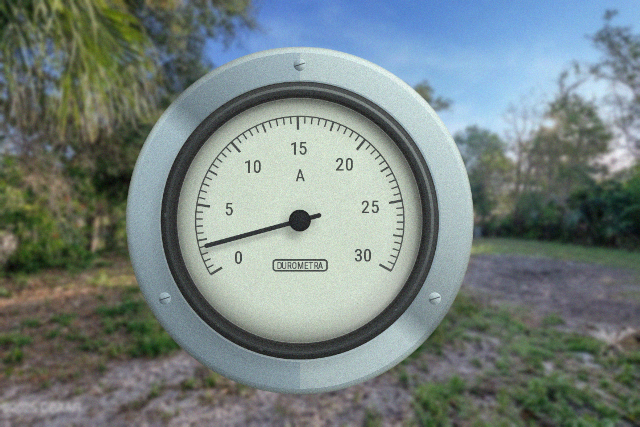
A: 2 A
